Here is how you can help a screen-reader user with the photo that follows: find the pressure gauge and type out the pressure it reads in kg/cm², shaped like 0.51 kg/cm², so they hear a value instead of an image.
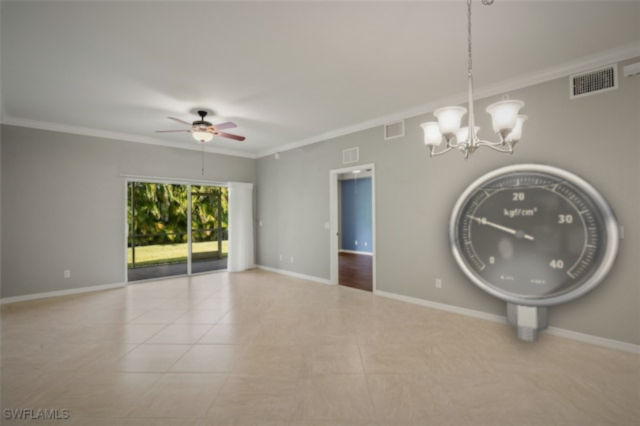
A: 10 kg/cm²
